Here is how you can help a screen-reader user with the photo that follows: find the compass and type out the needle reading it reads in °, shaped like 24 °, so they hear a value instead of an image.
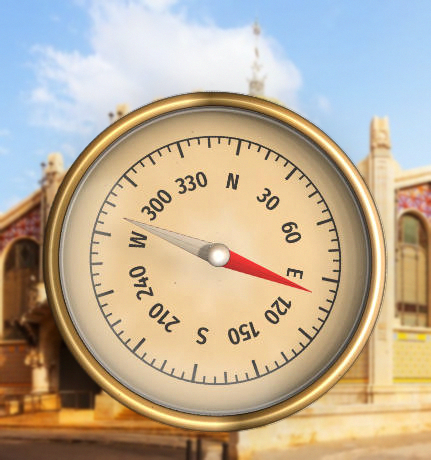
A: 100 °
